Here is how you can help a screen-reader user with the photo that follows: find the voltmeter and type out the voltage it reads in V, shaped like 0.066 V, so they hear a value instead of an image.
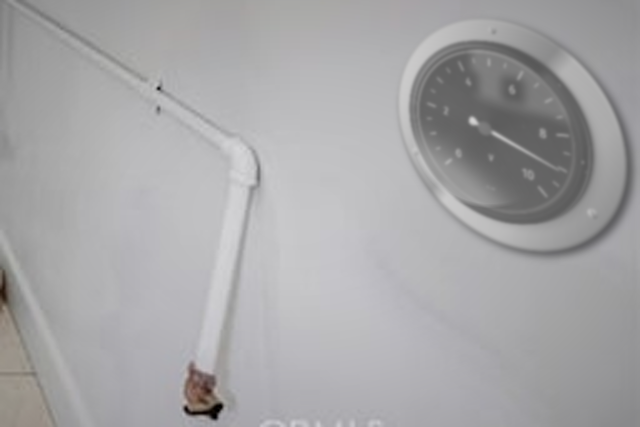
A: 9 V
